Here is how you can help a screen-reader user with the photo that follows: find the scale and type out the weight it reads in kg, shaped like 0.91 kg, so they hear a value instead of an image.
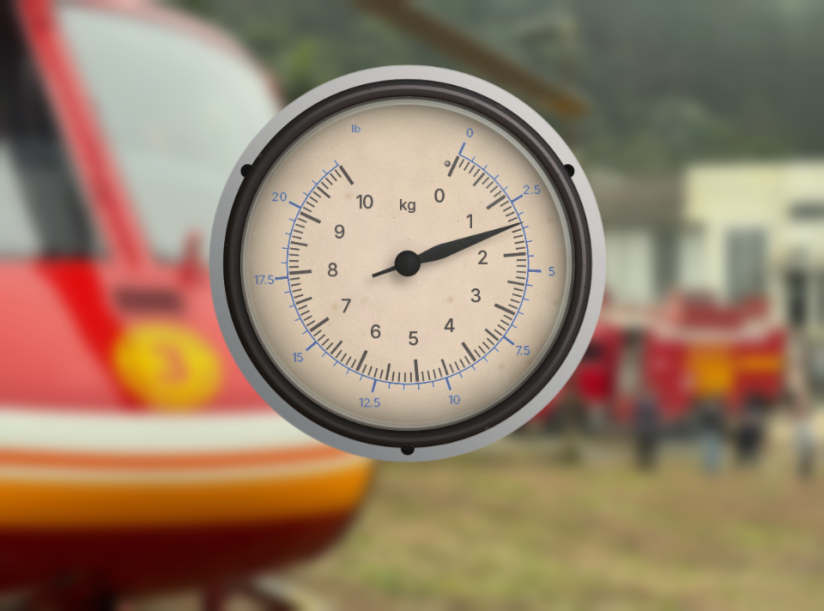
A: 1.5 kg
